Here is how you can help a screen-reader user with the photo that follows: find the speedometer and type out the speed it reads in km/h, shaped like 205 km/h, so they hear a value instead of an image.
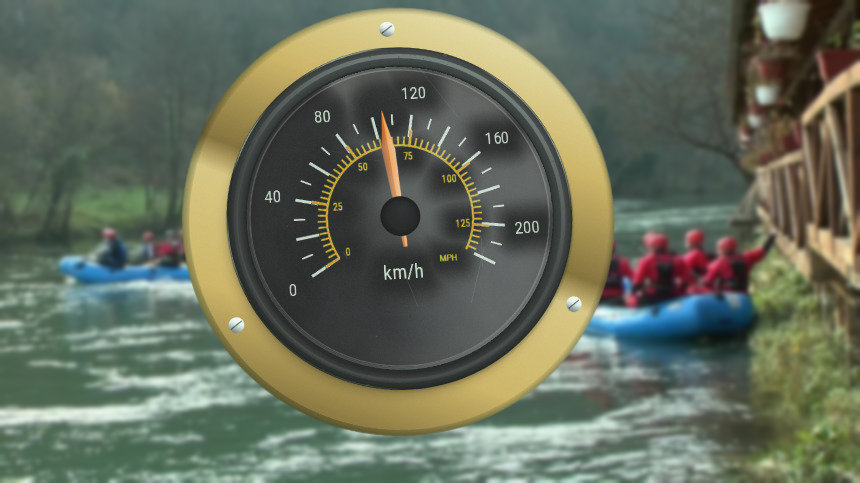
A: 105 km/h
